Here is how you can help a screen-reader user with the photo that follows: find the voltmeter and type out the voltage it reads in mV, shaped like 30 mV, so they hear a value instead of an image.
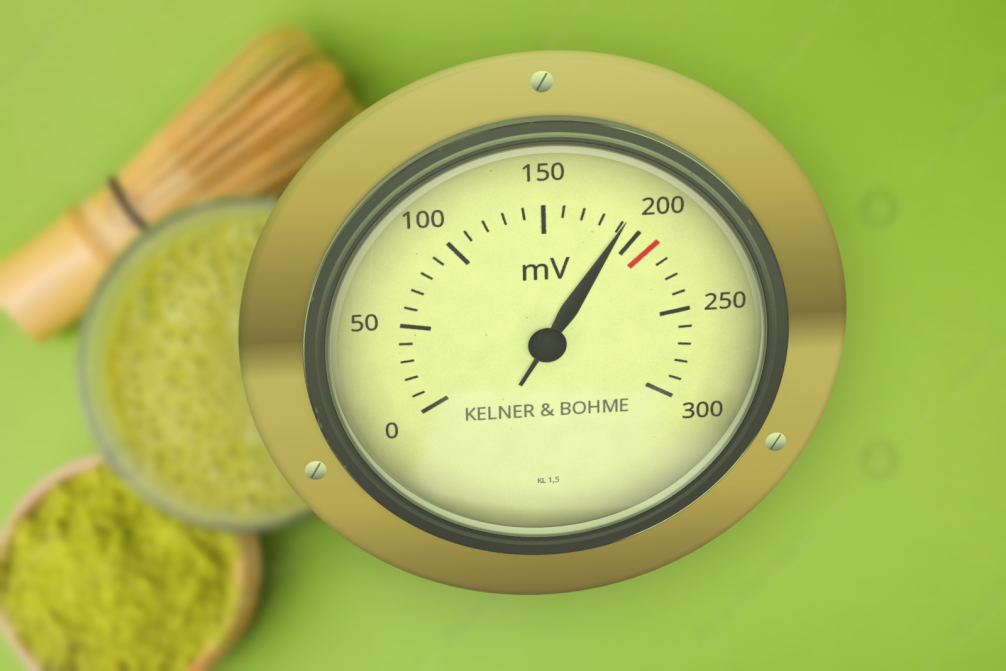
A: 190 mV
